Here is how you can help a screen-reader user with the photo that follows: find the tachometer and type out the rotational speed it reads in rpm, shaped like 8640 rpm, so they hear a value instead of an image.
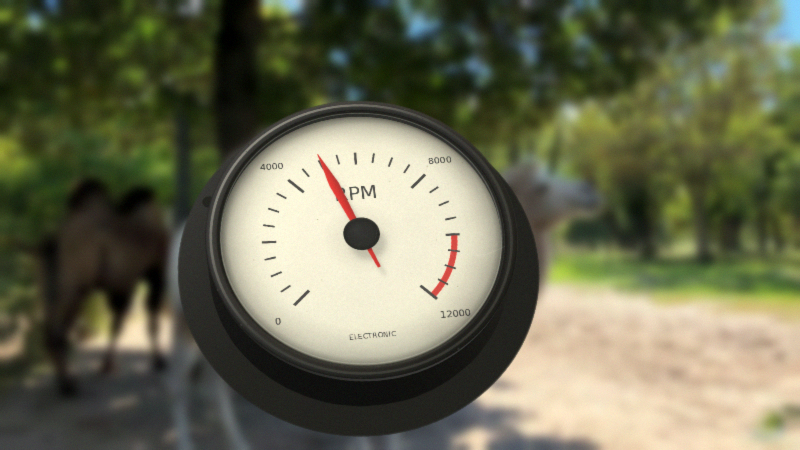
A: 5000 rpm
